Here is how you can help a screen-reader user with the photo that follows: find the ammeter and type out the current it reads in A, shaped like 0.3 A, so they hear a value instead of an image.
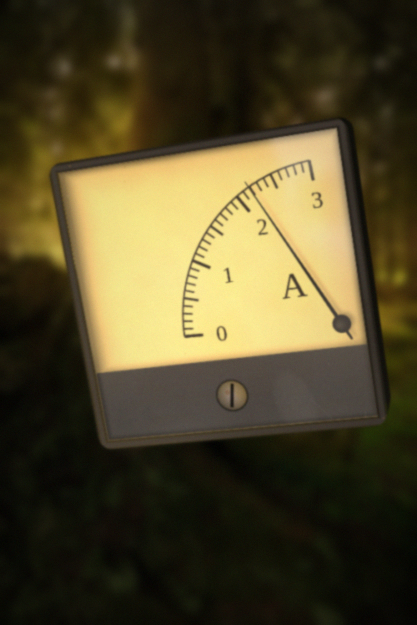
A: 2.2 A
